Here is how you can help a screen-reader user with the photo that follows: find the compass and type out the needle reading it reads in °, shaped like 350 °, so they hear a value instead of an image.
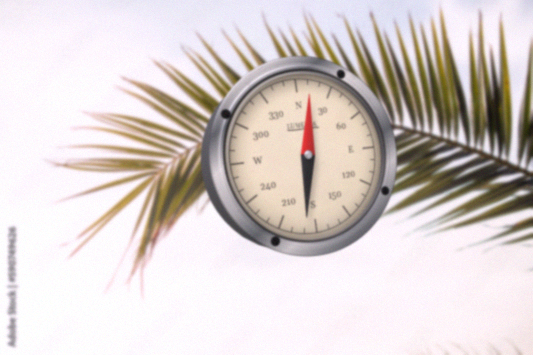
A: 10 °
